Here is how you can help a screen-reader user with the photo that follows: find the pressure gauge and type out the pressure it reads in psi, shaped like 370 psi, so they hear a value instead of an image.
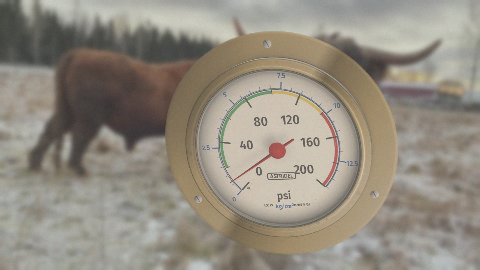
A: 10 psi
